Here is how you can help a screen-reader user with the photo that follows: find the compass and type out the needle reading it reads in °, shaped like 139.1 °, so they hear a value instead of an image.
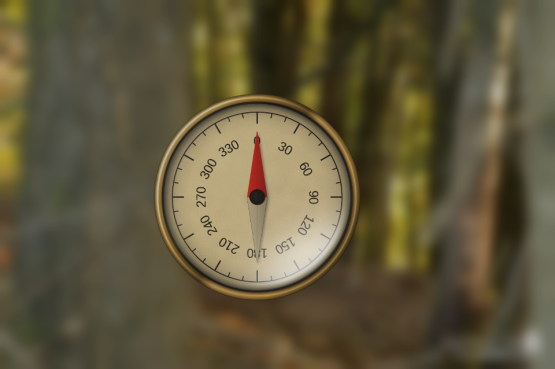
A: 0 °
